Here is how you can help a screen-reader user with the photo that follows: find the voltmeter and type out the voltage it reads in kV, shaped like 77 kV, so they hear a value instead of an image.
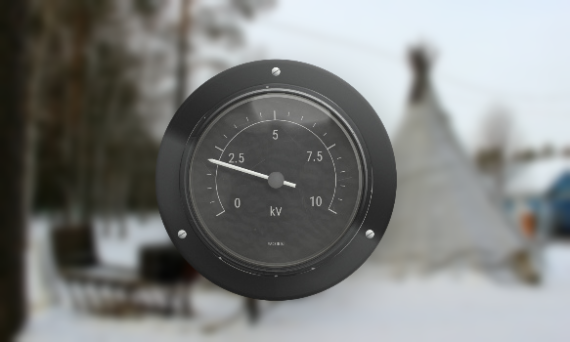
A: 2 kV
